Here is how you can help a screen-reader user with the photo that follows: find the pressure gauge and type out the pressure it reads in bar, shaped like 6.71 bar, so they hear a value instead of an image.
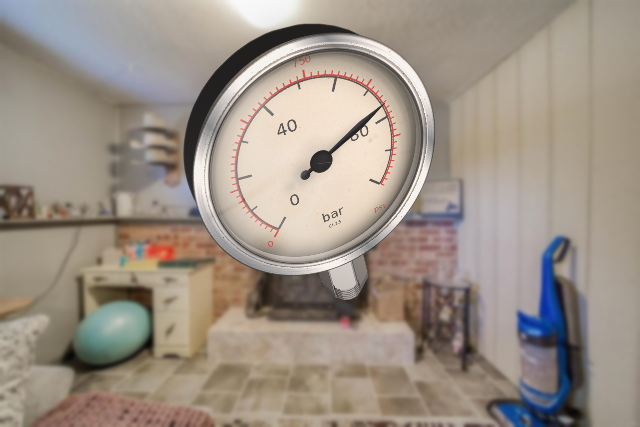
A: 75 bar
